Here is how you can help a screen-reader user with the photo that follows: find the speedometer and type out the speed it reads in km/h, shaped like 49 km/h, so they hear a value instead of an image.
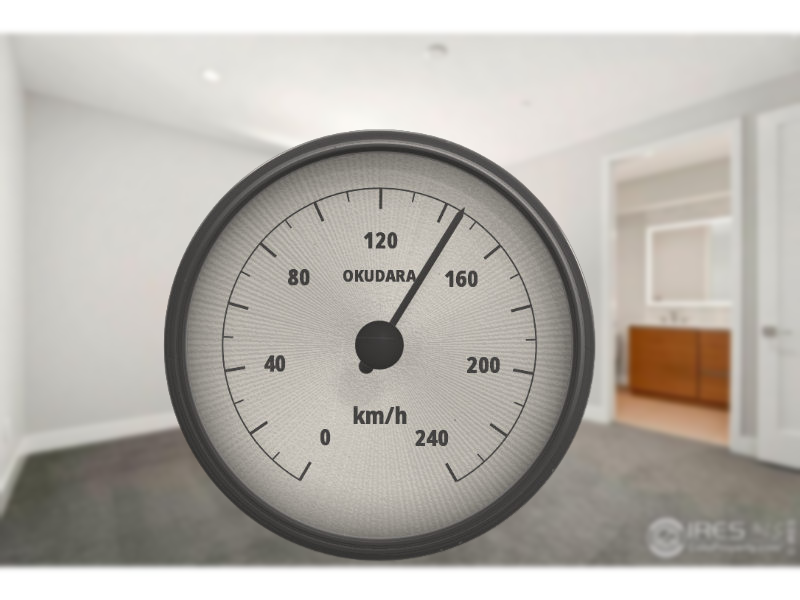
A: 145 km/h
